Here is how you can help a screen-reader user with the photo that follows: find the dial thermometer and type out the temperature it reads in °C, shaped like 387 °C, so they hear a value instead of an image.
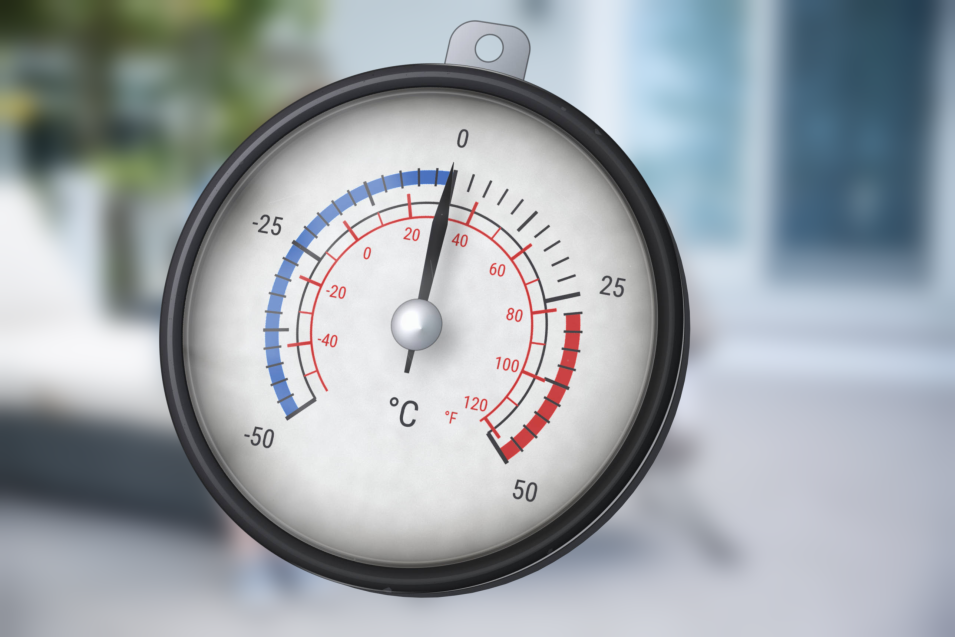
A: 0 °C
